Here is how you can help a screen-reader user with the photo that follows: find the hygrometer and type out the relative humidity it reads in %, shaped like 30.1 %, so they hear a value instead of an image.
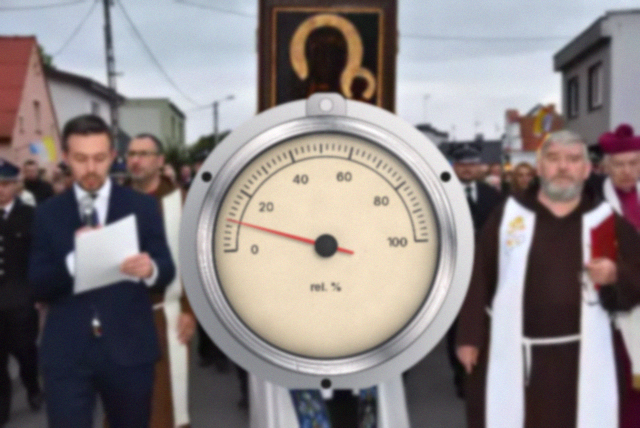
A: 10 %
